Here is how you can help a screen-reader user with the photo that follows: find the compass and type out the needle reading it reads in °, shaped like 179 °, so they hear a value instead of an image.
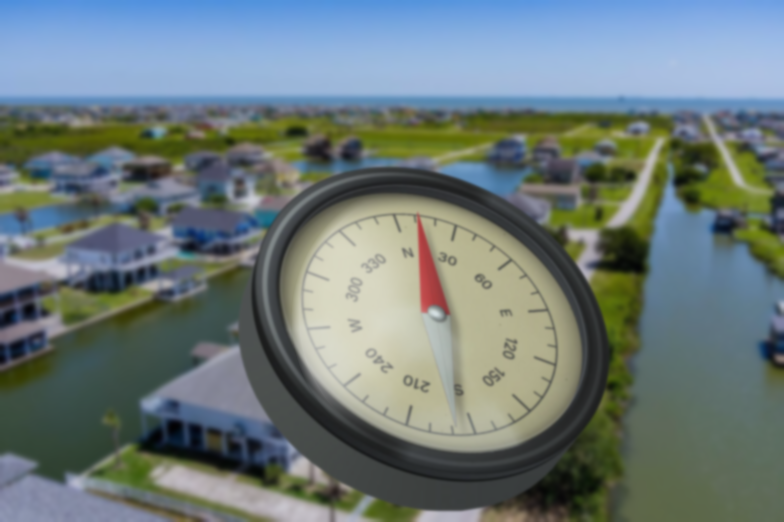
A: 10 °
